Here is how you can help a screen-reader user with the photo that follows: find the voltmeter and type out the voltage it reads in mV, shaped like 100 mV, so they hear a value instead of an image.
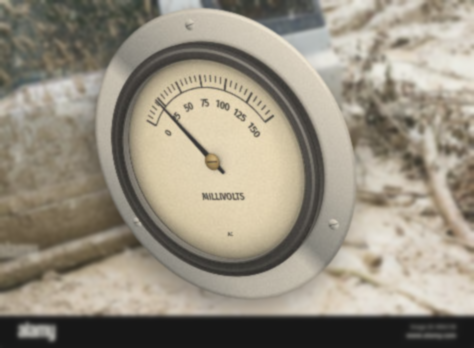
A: 25 mV
